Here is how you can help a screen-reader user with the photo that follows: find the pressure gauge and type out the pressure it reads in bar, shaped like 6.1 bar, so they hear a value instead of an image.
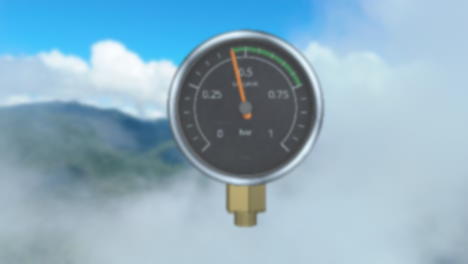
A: 0.45 bar
